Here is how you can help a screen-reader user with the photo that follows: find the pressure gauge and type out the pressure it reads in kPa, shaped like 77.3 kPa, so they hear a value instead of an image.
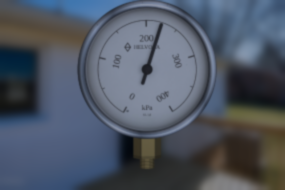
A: 225 kPa
